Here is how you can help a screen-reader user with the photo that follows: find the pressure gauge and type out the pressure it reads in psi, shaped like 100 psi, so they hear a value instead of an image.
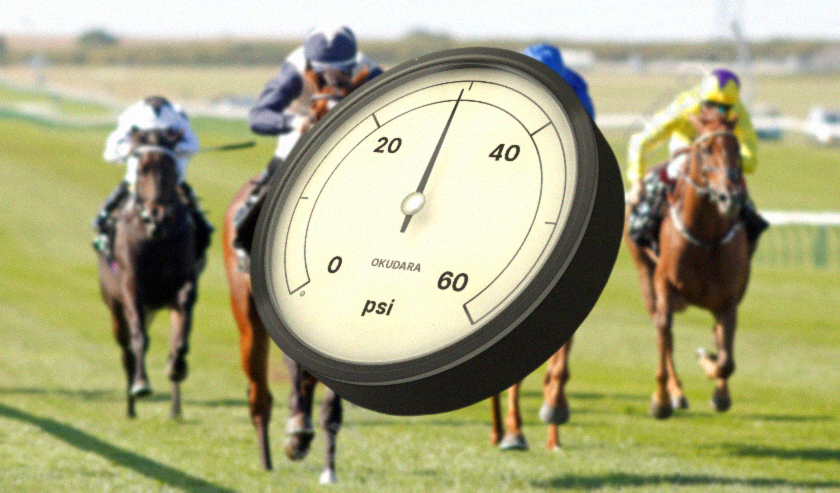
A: 30 psi
